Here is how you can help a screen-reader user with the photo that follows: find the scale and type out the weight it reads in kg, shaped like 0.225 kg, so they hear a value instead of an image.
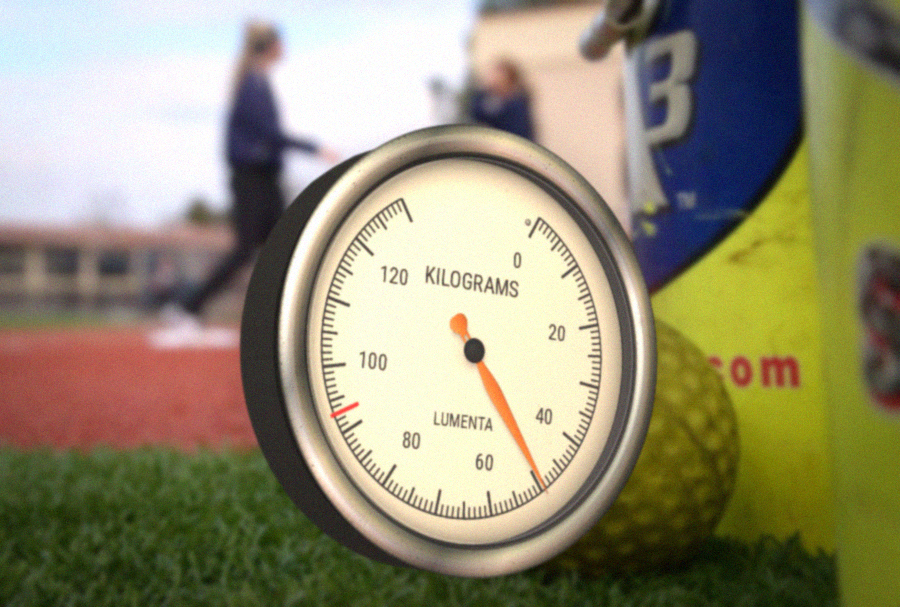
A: 50 kg
